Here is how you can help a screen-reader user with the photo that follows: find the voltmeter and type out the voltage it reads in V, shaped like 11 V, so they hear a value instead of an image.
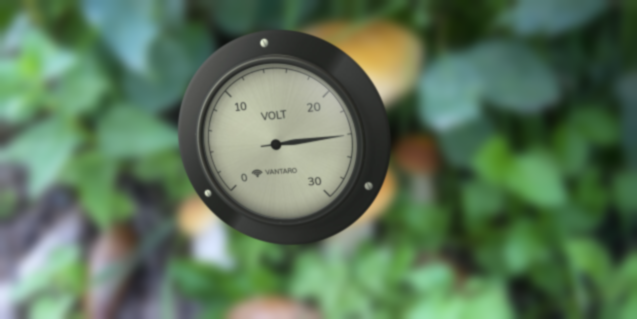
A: 24 V
